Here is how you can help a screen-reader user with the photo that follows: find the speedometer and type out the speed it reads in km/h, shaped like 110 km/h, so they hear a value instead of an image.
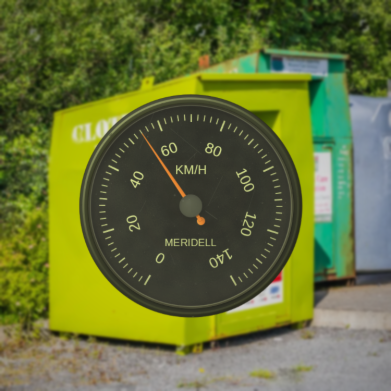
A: 54 km/h
